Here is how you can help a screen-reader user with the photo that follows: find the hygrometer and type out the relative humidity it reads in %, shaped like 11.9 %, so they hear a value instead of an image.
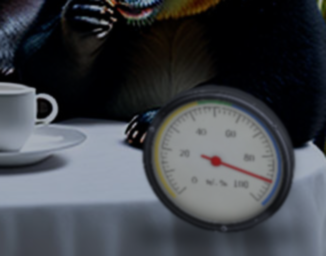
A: 90 %
